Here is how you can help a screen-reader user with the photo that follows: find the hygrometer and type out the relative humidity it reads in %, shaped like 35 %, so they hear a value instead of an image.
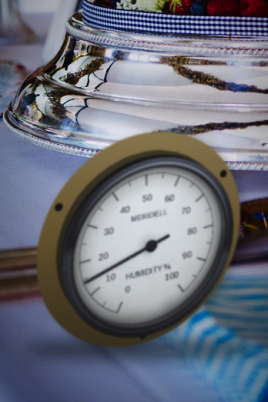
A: 15 %
